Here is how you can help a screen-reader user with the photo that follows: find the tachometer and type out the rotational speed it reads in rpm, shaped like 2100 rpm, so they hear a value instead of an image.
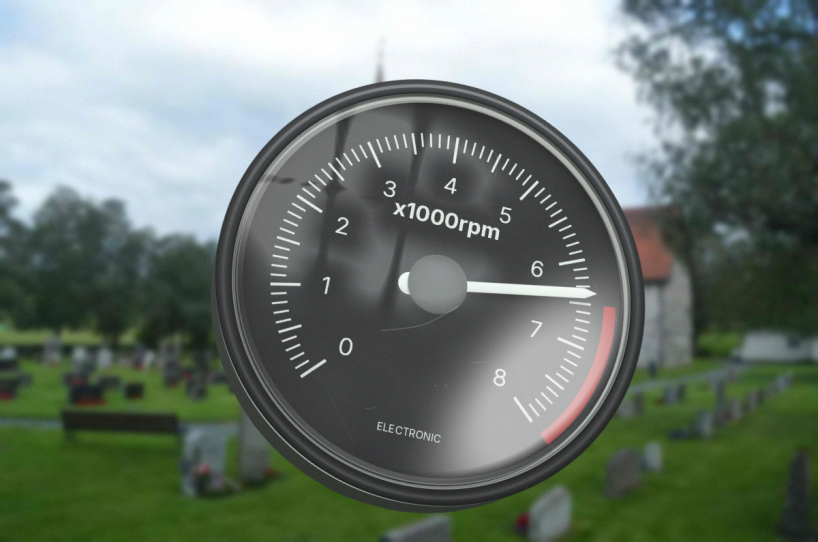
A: 6400 rpm
